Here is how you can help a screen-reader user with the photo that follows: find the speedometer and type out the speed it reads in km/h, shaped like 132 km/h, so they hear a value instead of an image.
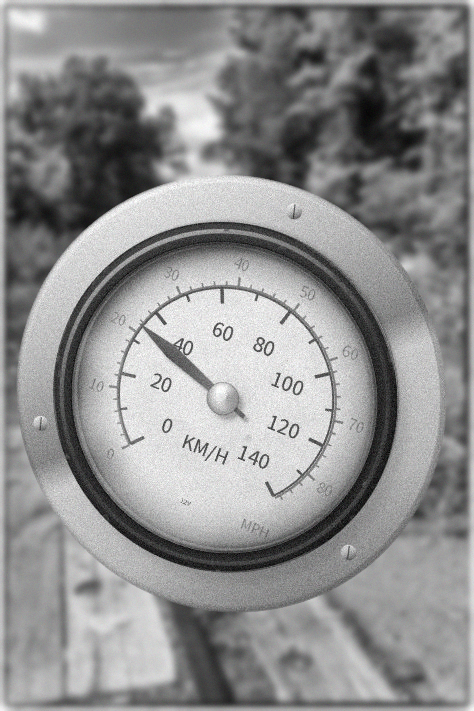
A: 35 km/h
